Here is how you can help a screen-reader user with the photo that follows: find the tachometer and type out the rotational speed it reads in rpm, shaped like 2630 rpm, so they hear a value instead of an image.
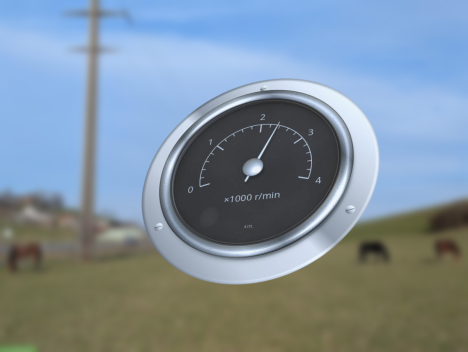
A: 2400 rpm
